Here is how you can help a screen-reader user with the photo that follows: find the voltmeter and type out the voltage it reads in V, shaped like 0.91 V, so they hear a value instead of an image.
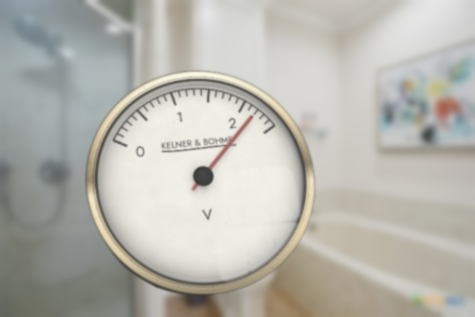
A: 2.2 V
